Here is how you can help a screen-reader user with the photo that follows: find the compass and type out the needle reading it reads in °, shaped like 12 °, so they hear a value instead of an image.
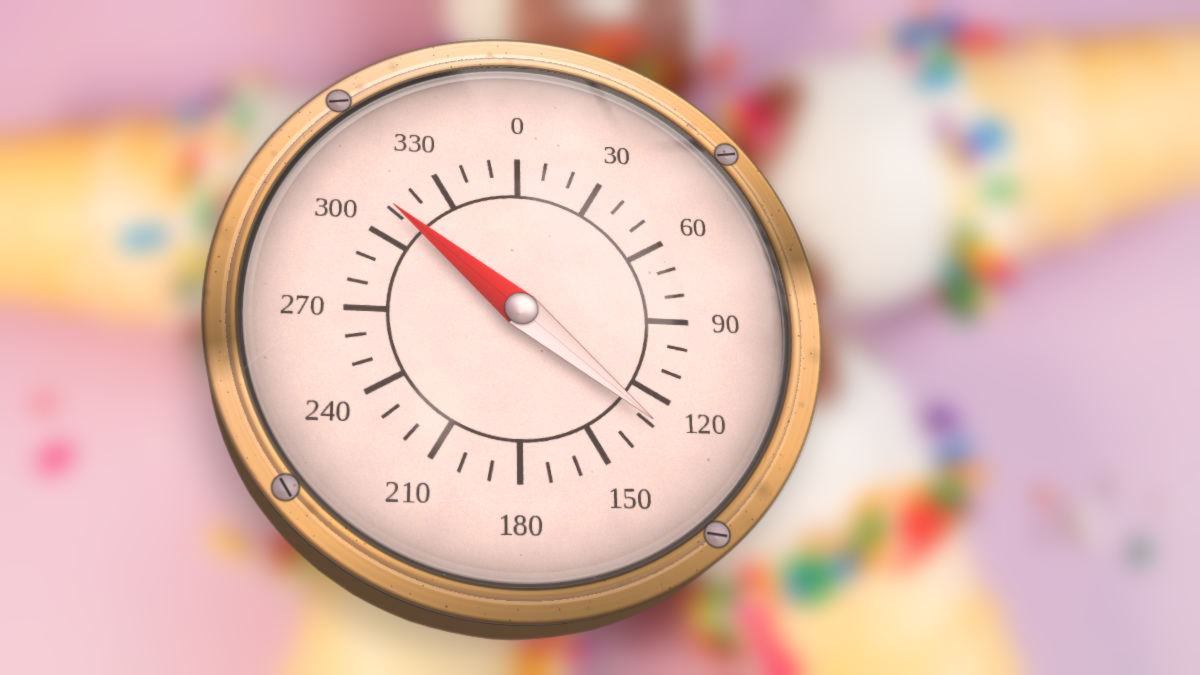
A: 310 °
